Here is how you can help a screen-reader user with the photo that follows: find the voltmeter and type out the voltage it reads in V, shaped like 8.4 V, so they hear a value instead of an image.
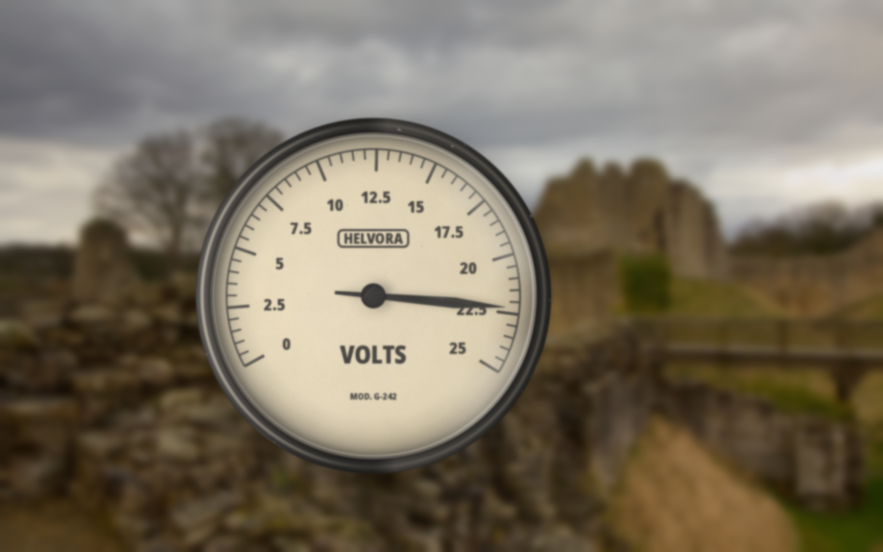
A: 22.25 V
